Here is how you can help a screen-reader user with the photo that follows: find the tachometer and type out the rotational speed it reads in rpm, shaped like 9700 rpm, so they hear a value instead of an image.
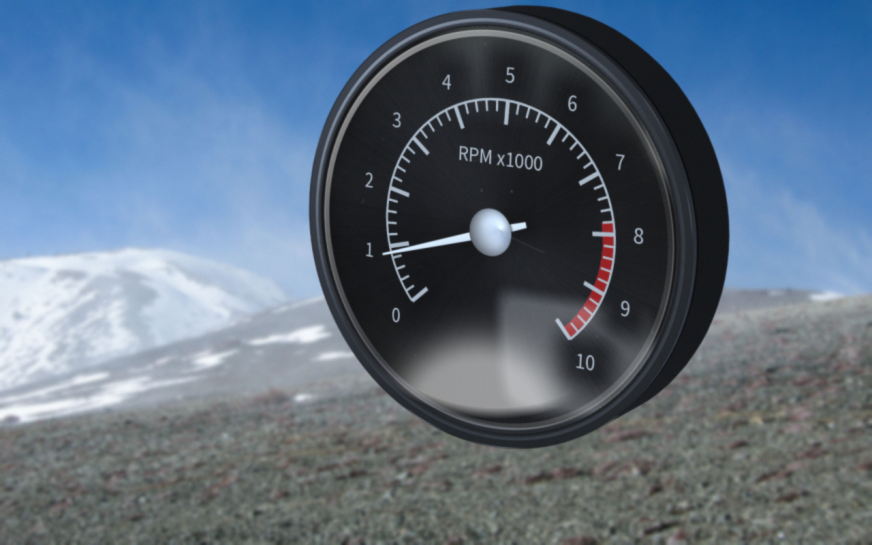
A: 900 rpm
